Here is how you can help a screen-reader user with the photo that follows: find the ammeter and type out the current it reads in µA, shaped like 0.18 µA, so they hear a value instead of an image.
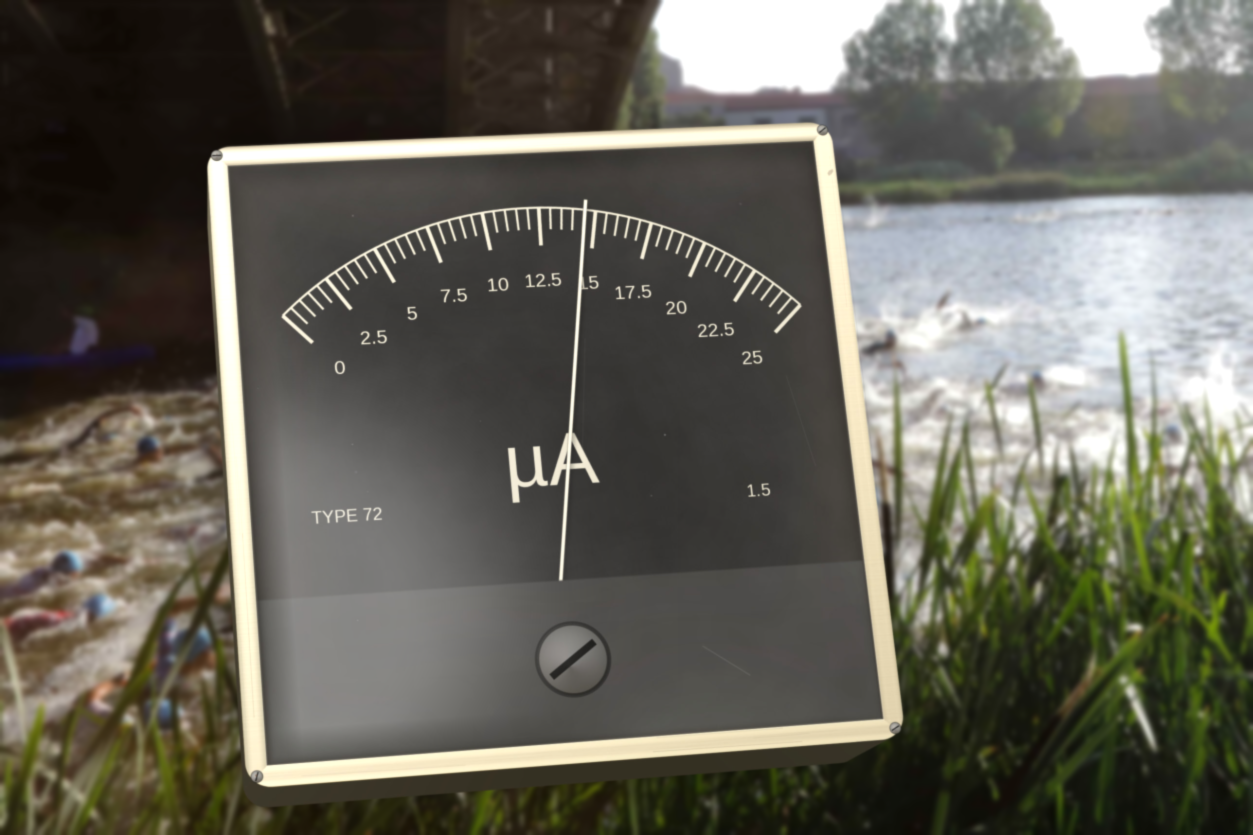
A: 14.5 µA
